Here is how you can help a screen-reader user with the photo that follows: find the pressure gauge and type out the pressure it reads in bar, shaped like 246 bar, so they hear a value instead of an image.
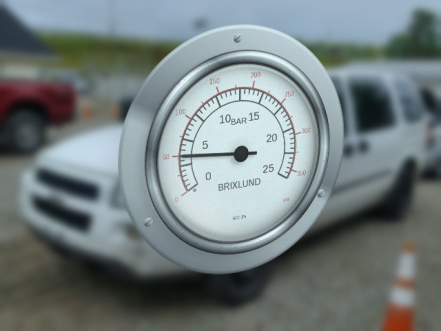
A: 3.5 bar
